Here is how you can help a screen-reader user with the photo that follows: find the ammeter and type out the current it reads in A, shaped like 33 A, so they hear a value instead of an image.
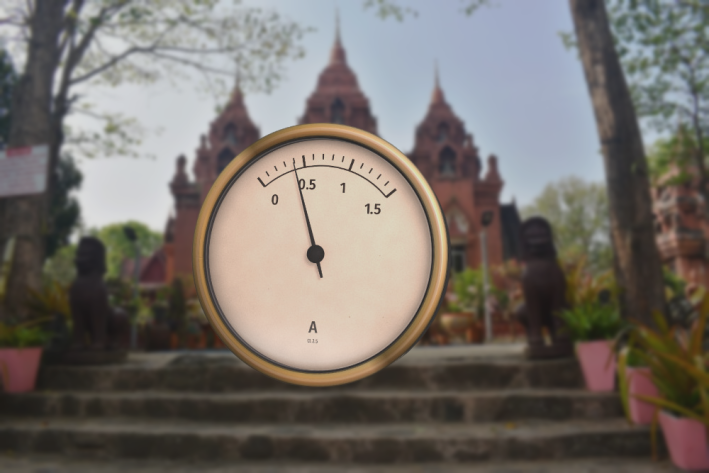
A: 0.4 A
